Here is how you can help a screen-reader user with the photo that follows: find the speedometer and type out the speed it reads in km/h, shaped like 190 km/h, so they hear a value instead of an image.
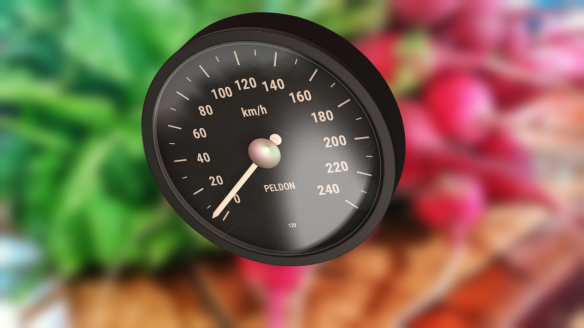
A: 5 km/h
